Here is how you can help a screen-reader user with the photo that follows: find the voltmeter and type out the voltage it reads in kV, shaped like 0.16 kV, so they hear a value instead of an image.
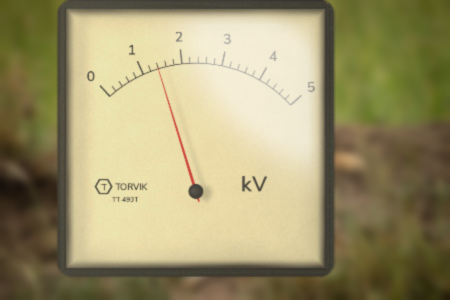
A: 1.4 kV
